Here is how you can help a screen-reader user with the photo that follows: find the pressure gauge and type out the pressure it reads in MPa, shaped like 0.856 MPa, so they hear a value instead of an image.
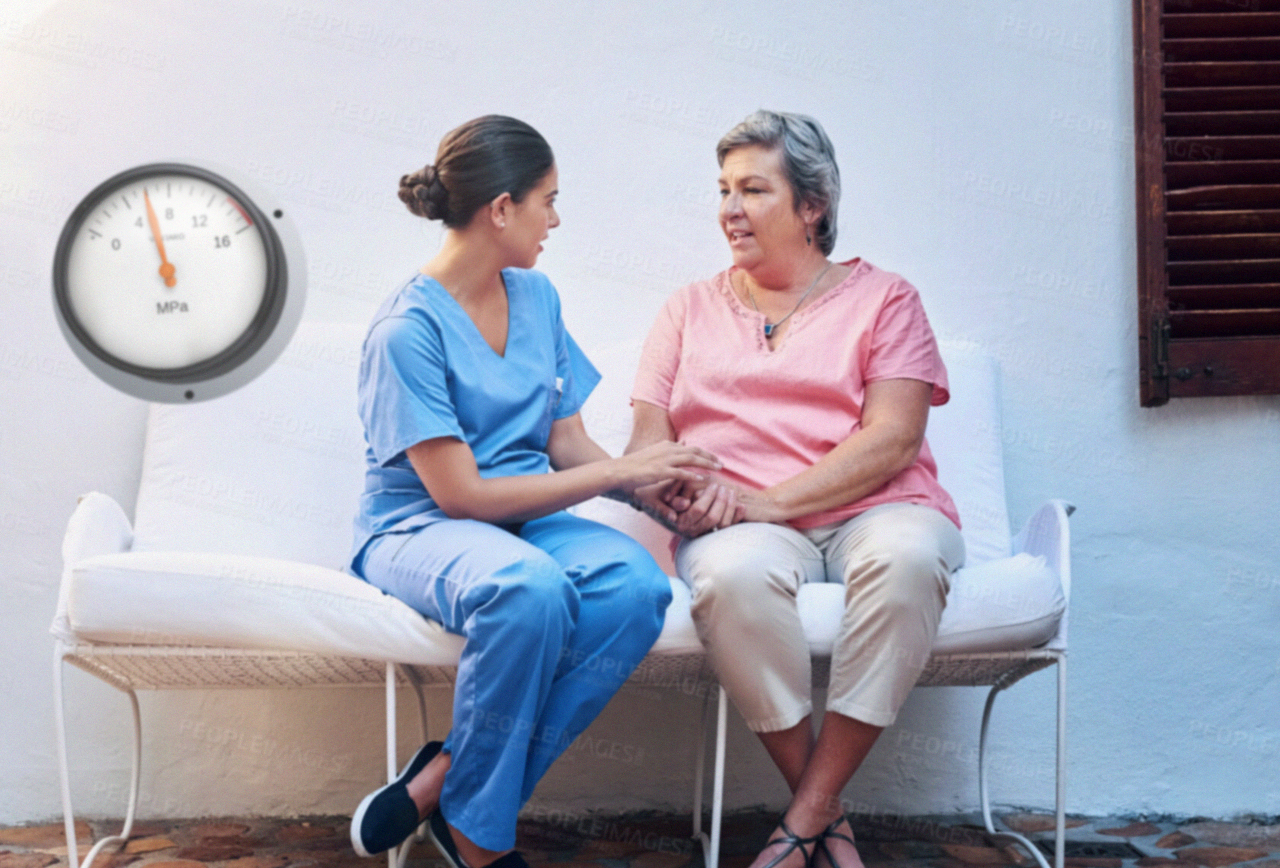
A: 6 MPa
